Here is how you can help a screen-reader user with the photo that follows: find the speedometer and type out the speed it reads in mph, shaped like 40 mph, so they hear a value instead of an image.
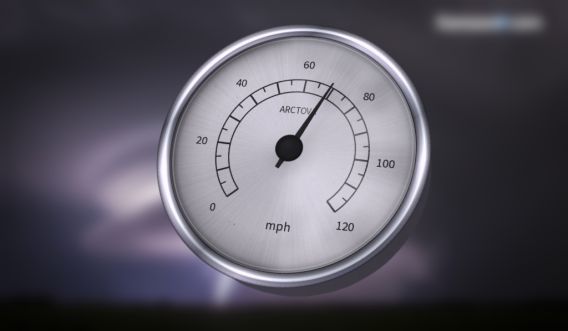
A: 70 mph
